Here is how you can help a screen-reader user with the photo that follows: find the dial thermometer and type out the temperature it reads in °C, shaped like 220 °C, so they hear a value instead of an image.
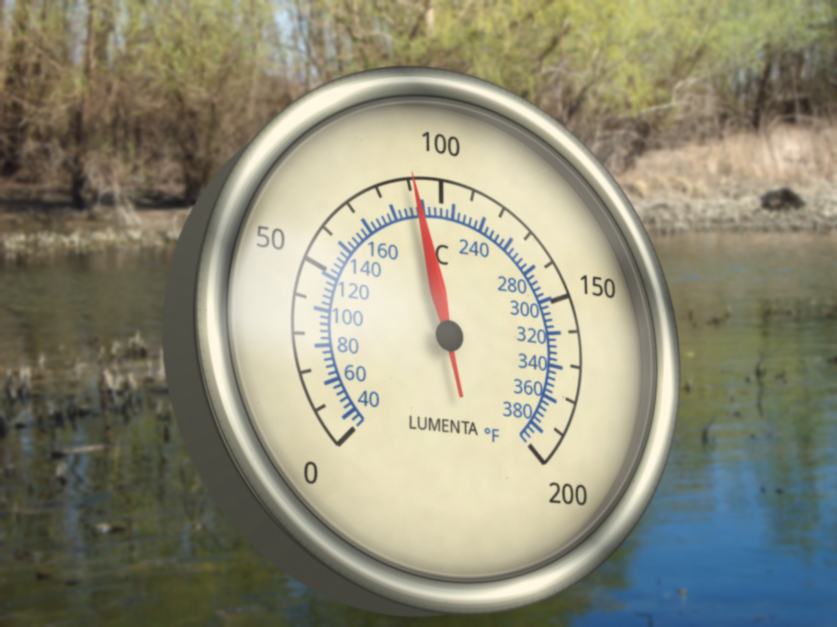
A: 90 °C
